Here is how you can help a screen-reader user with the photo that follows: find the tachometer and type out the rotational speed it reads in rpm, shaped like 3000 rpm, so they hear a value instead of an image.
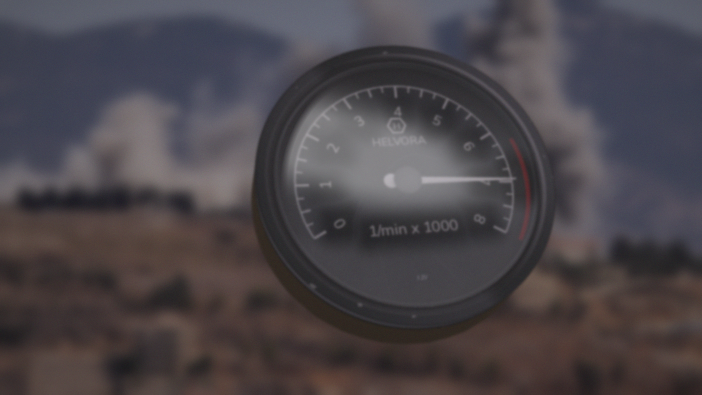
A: 7000 rpm
